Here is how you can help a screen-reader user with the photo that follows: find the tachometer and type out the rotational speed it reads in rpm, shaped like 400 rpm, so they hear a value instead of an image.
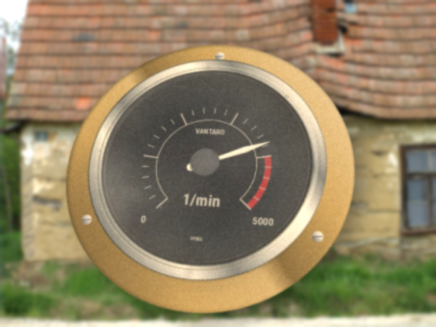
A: 3800 rpm
